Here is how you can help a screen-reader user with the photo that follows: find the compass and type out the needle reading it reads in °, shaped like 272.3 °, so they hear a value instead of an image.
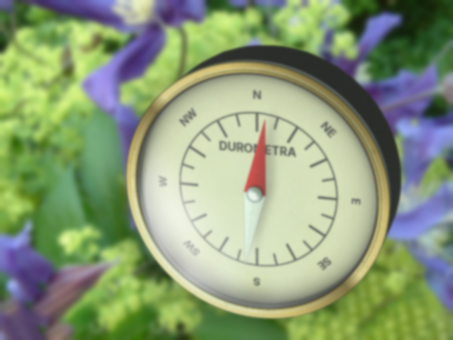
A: 7.5 °
